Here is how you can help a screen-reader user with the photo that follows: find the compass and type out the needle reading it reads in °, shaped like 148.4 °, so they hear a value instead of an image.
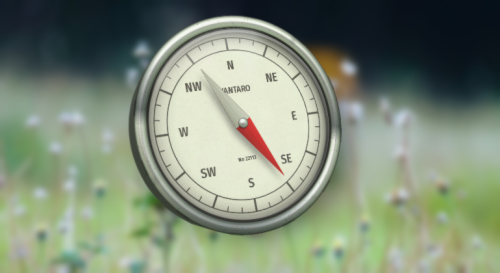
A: 150 °
